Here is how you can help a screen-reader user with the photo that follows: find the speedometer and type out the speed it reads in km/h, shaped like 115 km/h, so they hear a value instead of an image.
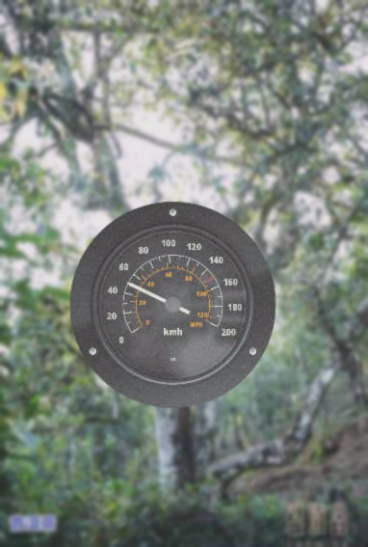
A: 50 km/h
